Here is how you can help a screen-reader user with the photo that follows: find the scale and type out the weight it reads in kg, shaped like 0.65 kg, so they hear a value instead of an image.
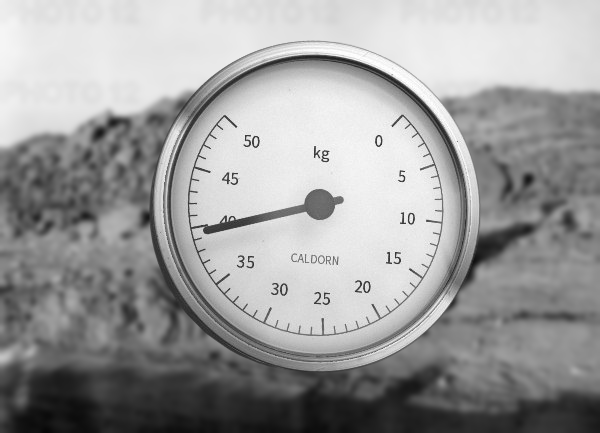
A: 39.5 kg
